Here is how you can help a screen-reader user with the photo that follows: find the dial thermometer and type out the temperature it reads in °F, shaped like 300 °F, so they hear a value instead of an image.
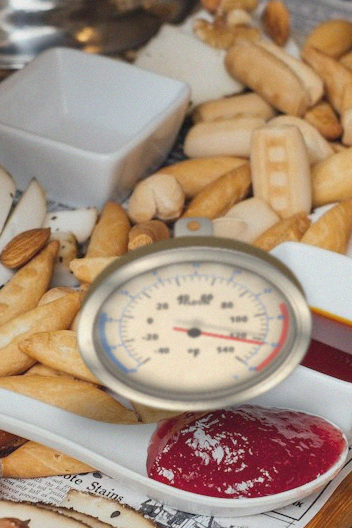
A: 120 °F
